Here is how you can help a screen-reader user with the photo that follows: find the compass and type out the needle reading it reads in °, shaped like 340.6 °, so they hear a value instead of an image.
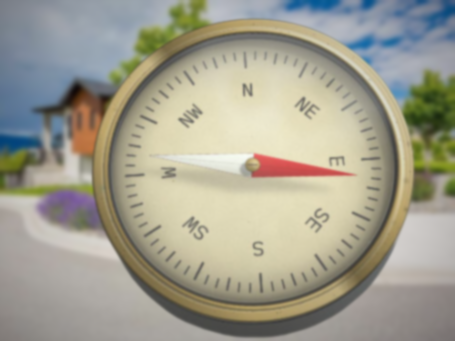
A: 100 °
